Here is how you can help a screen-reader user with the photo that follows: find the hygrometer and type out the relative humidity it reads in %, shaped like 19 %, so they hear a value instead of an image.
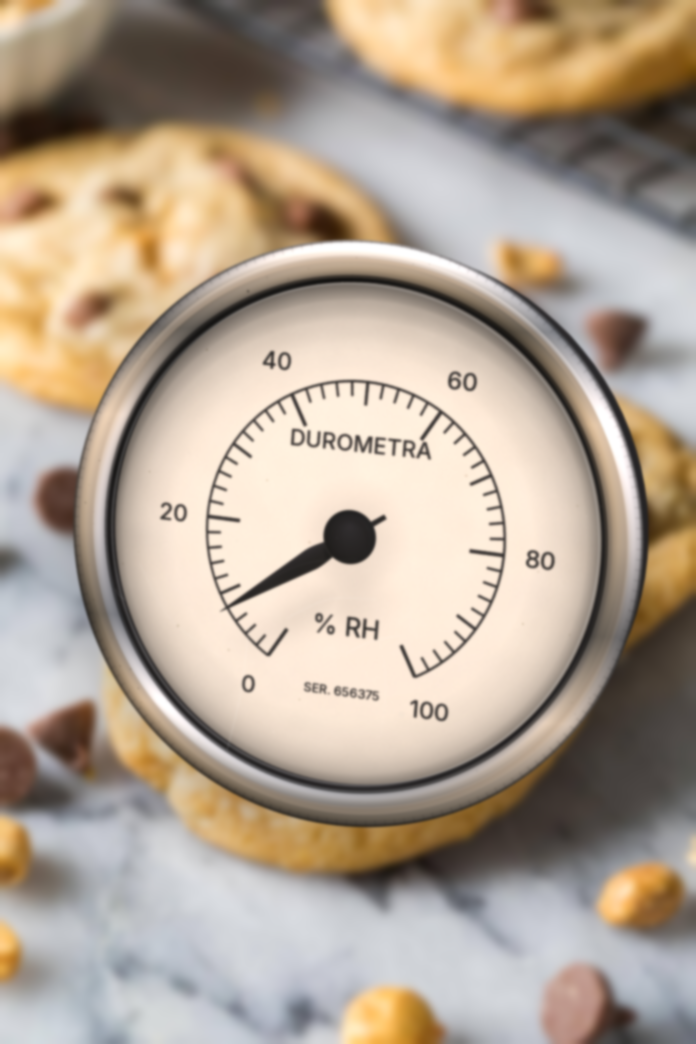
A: 8 %
